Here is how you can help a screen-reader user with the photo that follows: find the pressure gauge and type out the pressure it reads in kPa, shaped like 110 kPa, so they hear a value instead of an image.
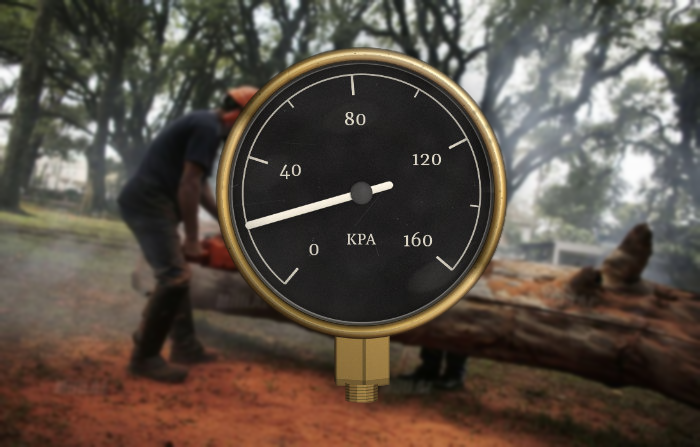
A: 20 kPa
